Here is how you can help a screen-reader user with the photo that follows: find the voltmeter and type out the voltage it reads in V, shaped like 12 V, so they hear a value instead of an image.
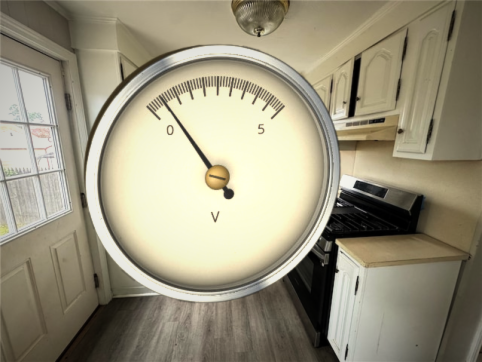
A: 0.5 V
